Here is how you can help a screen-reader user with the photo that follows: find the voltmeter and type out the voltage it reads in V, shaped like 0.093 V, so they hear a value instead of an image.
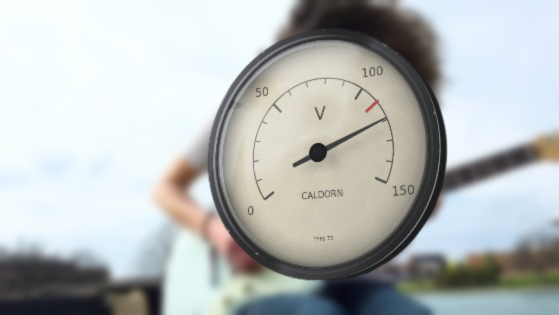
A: 120 V
